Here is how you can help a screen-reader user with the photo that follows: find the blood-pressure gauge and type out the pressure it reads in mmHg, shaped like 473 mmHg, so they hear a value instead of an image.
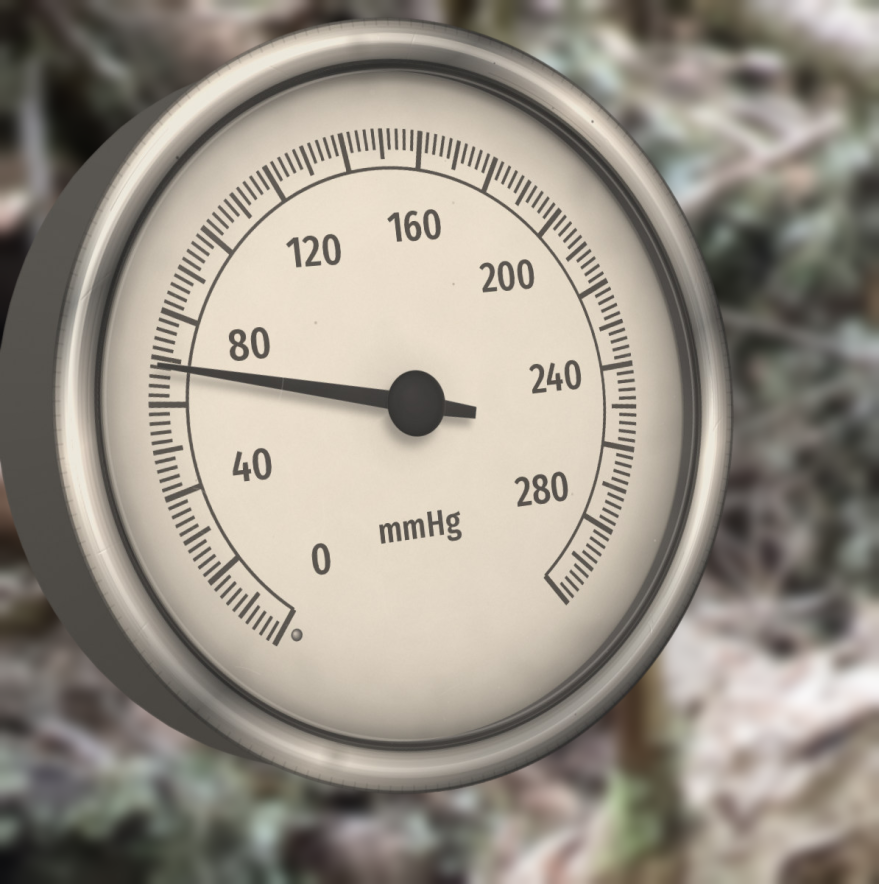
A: 68 mmHg
